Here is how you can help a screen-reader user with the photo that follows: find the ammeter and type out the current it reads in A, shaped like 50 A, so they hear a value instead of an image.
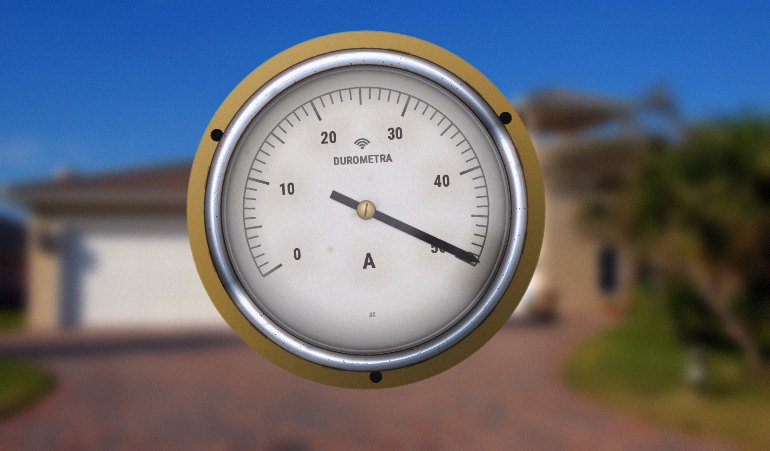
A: 49.5 A
